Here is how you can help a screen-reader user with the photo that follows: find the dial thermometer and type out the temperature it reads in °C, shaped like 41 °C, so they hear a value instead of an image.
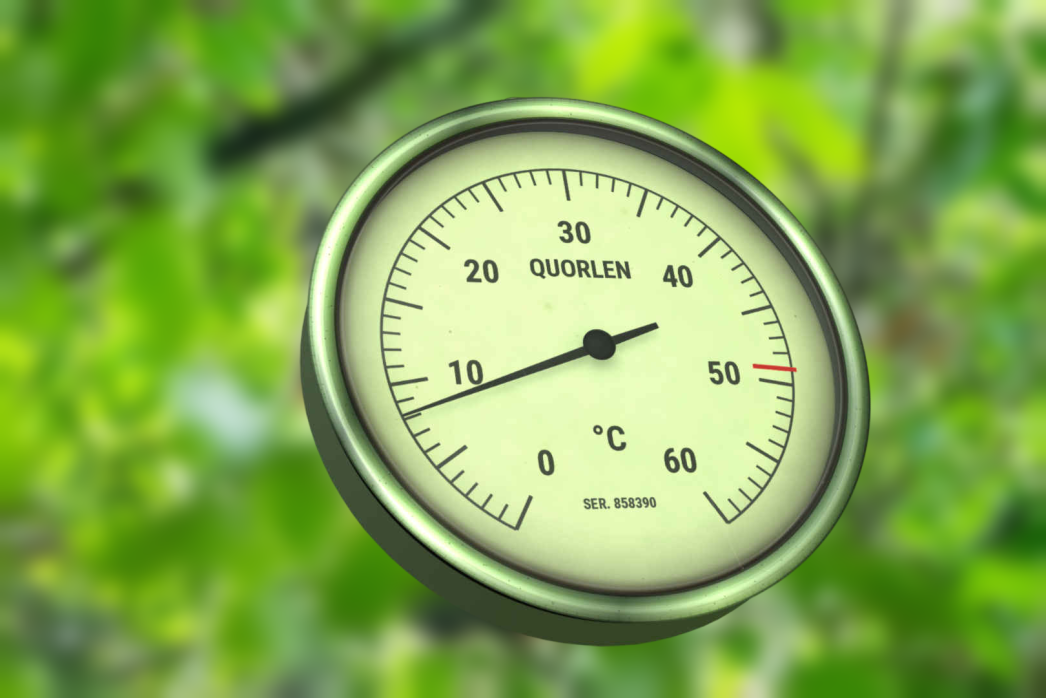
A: 8 °C
